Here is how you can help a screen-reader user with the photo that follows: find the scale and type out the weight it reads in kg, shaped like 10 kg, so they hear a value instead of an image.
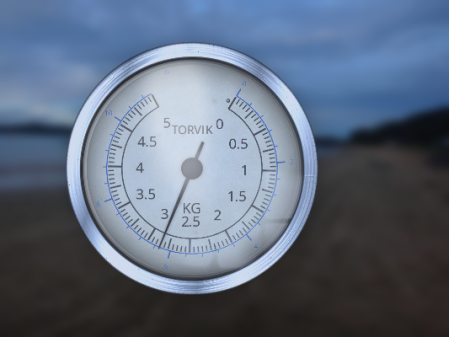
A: 2.85 kg
